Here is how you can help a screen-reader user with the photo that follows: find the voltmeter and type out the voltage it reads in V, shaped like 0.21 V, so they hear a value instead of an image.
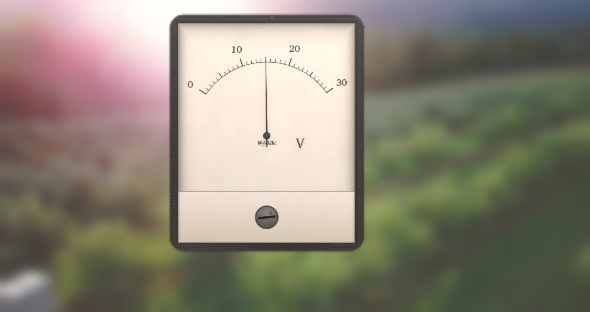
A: 15 V
